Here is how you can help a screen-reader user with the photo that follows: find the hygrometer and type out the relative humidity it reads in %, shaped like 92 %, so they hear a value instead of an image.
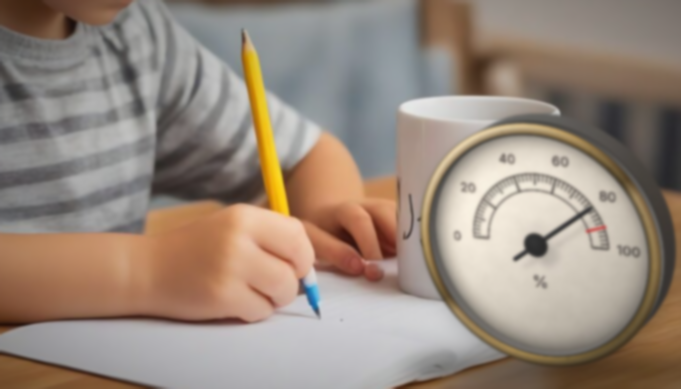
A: 80 %
